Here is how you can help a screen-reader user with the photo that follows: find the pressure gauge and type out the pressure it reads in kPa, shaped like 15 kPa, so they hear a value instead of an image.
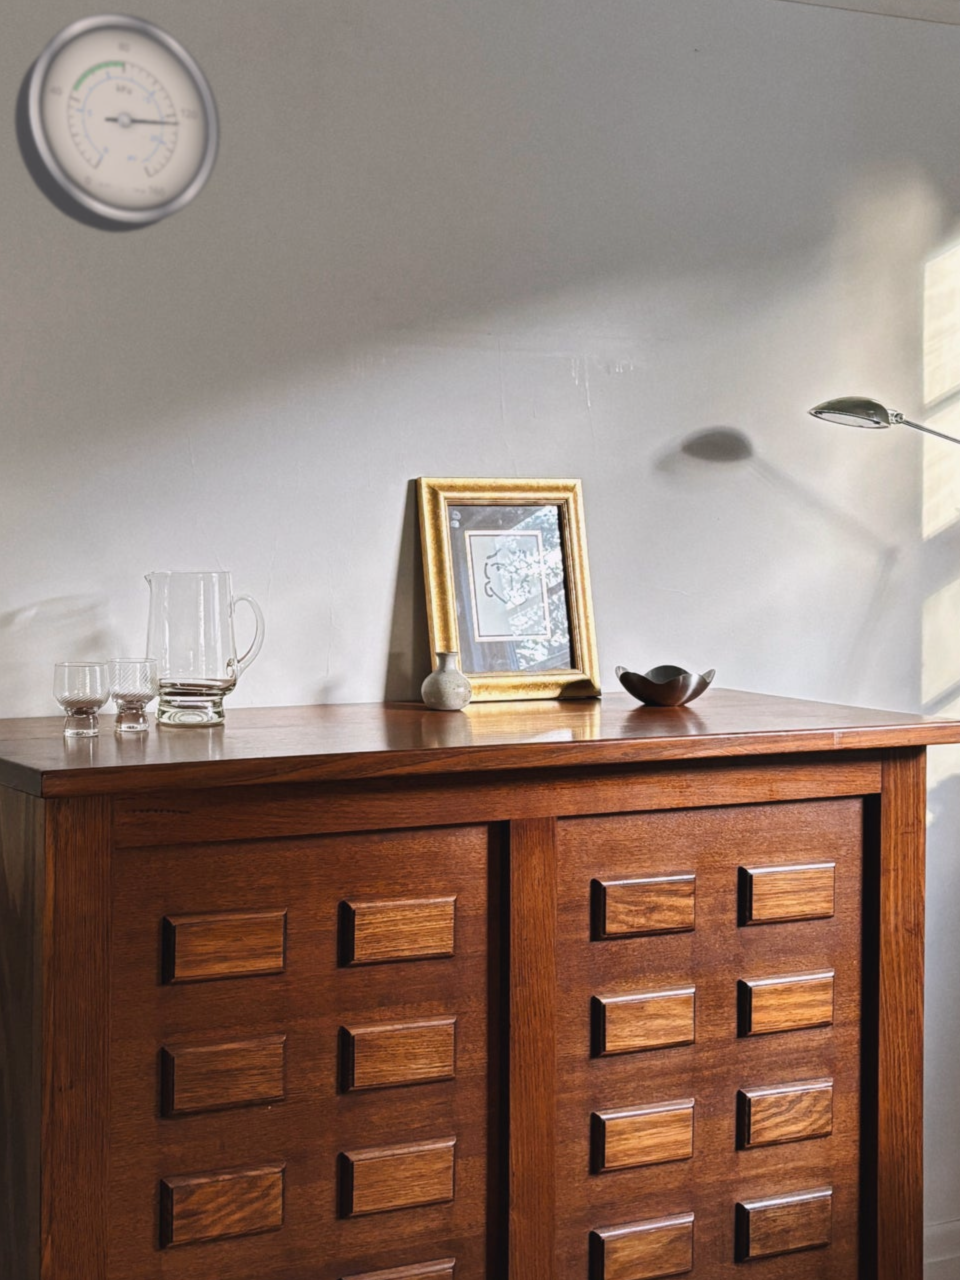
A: 125 kPa
